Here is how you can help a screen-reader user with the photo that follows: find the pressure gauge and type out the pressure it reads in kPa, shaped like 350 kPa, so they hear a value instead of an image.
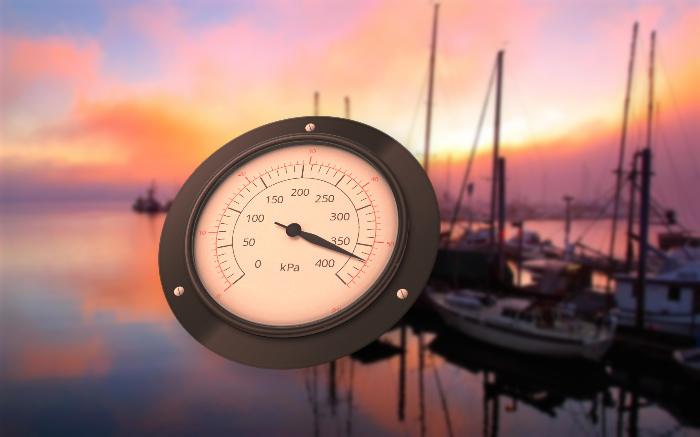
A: 370 kPa
